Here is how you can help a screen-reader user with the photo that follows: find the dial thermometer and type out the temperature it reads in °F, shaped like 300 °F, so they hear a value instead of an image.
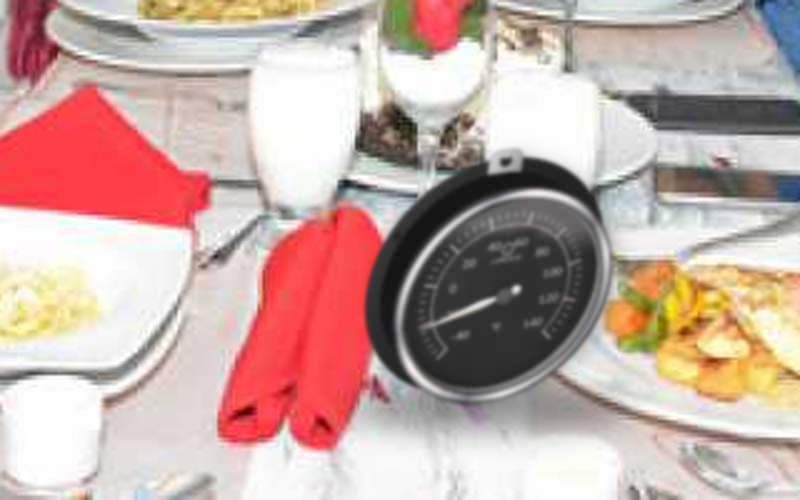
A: -20 °F
